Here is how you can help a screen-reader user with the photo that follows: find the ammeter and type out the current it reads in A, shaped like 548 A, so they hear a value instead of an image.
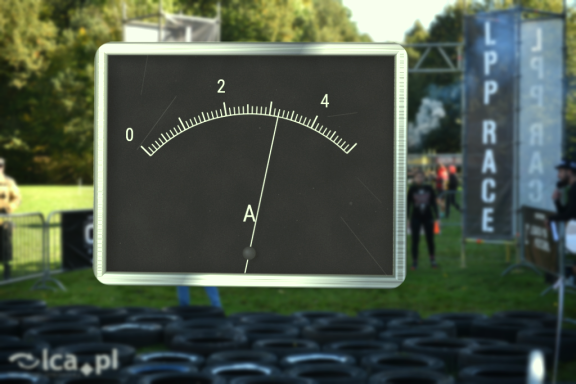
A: 3.2 A
